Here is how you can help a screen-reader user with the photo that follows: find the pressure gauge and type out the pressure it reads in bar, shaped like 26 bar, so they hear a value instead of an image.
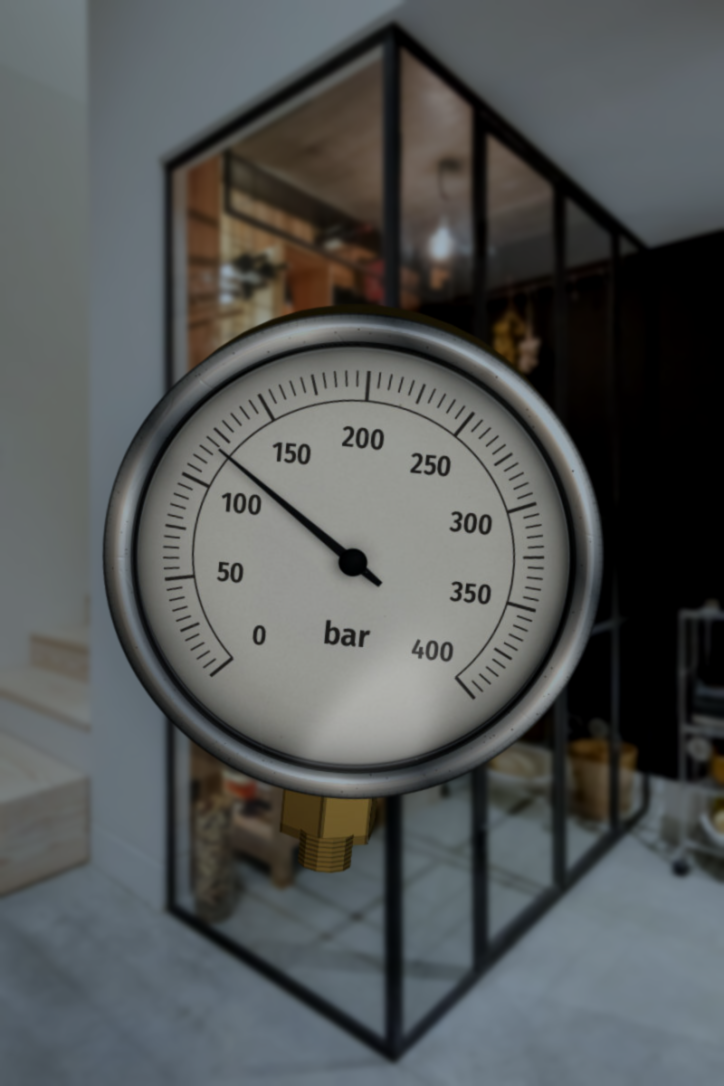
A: 120 bar
